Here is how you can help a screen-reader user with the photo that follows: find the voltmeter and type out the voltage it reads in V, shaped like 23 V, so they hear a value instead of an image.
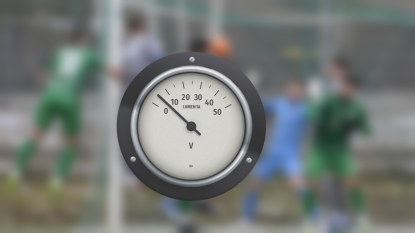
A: 5 V
